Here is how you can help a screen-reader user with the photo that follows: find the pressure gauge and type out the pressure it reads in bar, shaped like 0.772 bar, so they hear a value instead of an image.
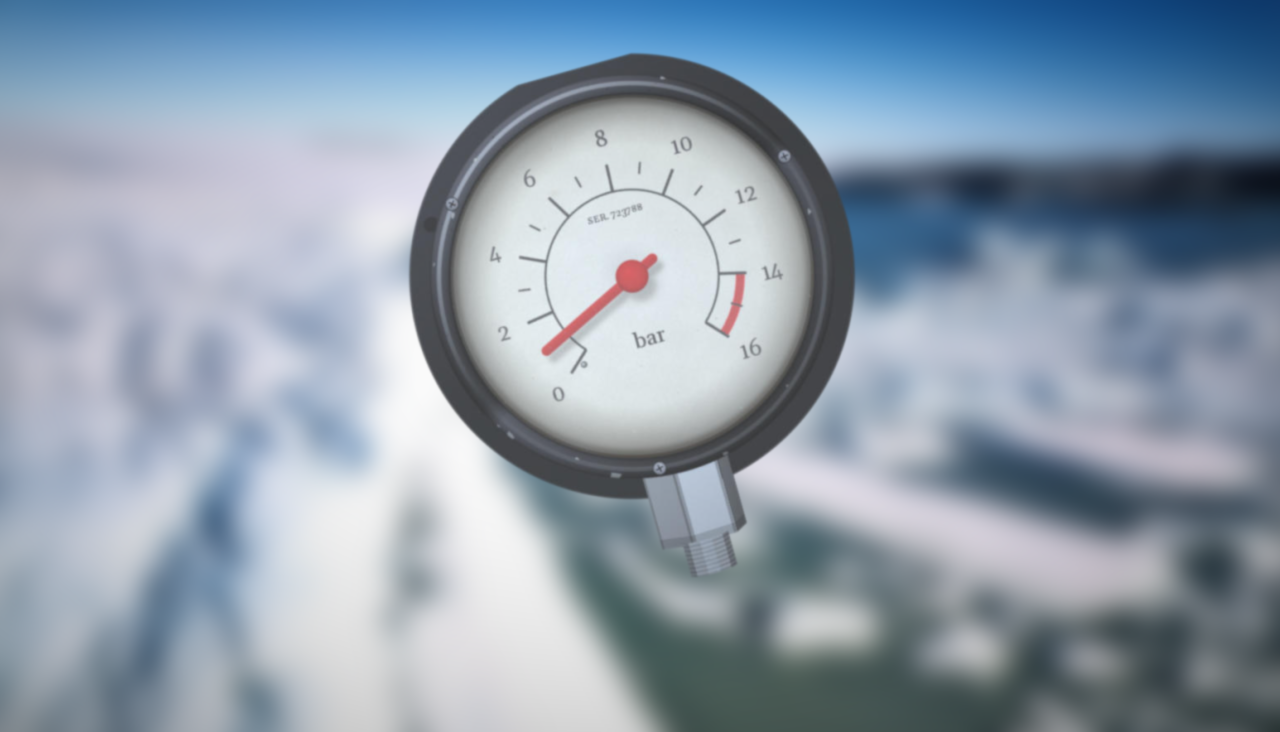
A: 1 bar
